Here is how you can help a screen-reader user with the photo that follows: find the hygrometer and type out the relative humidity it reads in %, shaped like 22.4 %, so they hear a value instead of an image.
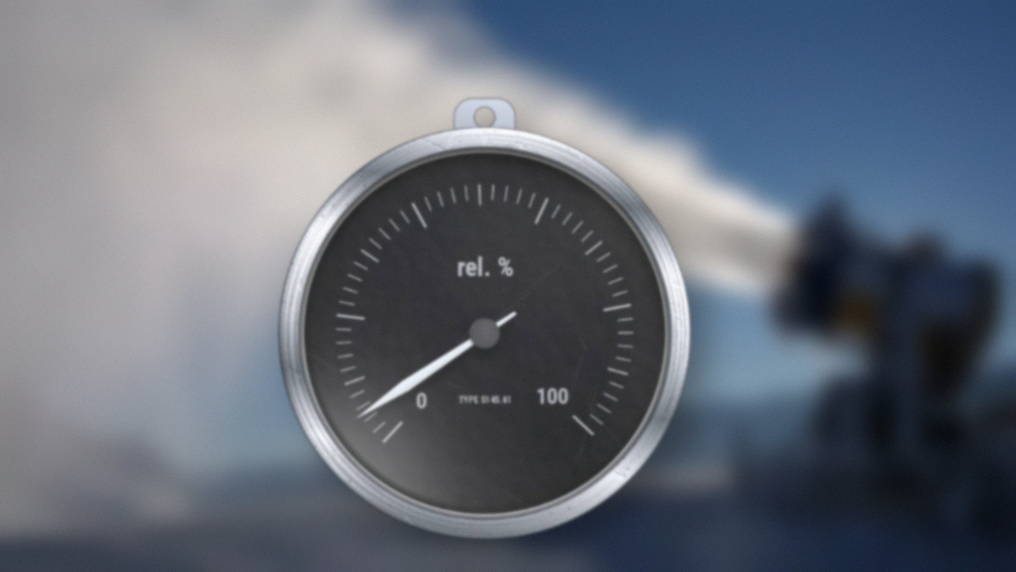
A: 5 %
